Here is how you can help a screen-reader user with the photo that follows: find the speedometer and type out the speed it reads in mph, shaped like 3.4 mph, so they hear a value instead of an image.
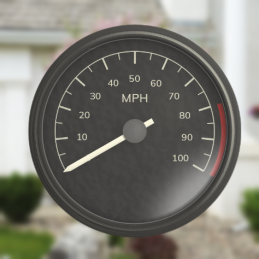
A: 0 mph
